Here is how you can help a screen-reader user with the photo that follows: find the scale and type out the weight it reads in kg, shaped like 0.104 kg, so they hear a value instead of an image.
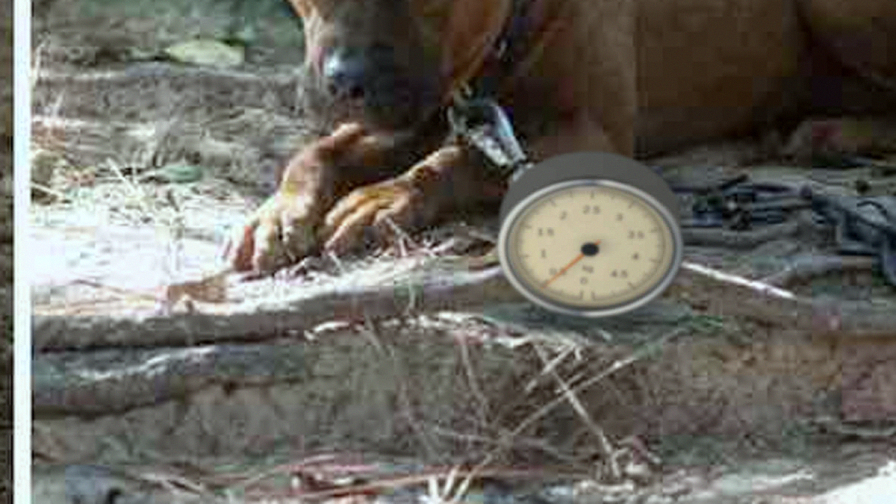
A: 0.5 kg
